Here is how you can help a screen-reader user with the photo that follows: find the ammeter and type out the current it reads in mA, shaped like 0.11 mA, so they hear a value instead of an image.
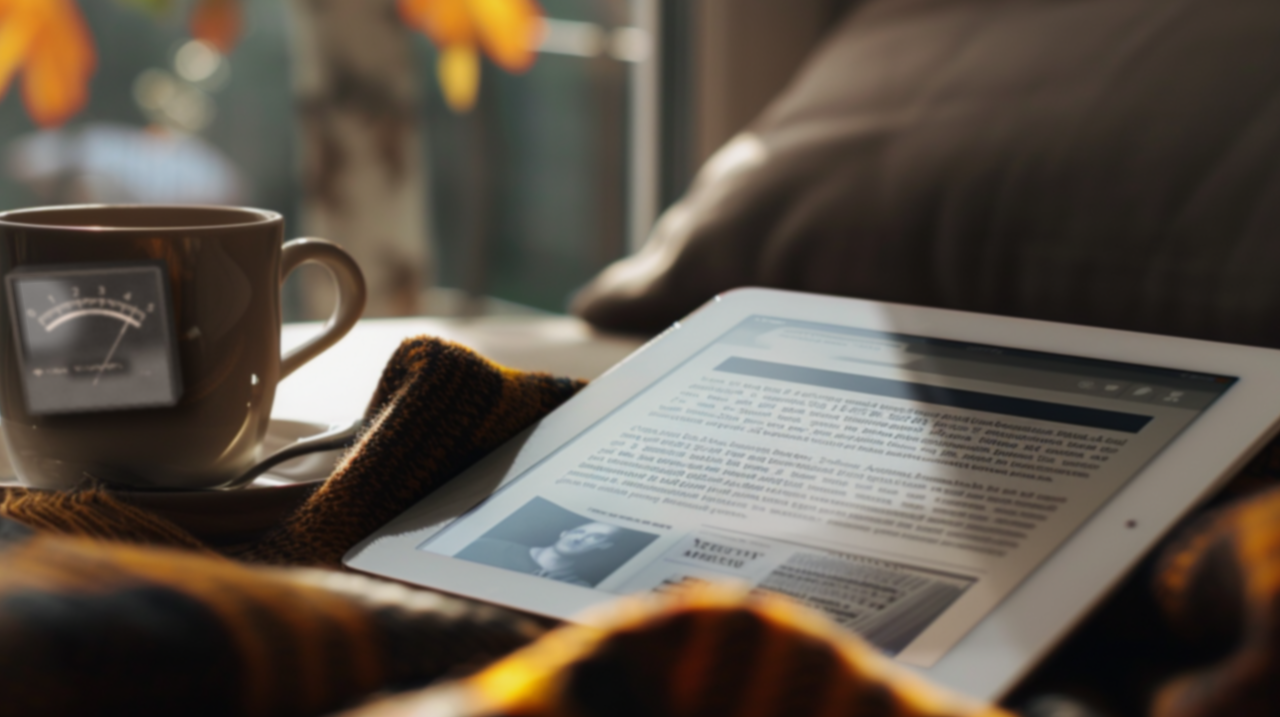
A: 4.5 mA
